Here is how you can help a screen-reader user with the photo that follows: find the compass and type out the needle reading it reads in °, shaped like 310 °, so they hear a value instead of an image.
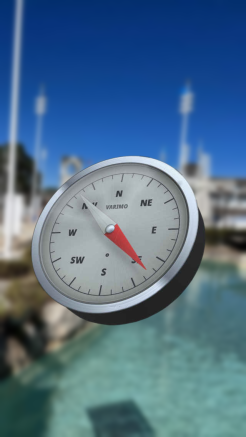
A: 135 °
